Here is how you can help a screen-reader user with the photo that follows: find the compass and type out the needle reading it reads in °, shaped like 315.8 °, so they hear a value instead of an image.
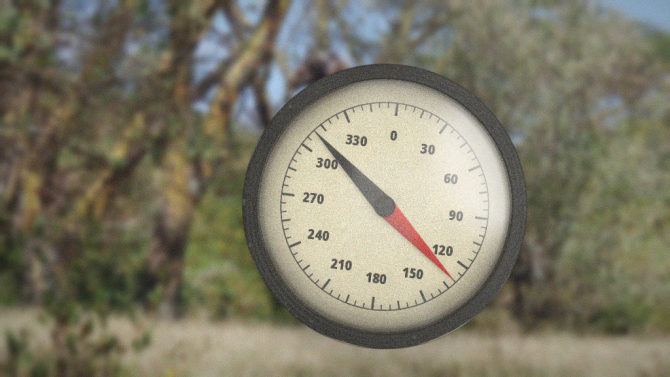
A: 130 °
